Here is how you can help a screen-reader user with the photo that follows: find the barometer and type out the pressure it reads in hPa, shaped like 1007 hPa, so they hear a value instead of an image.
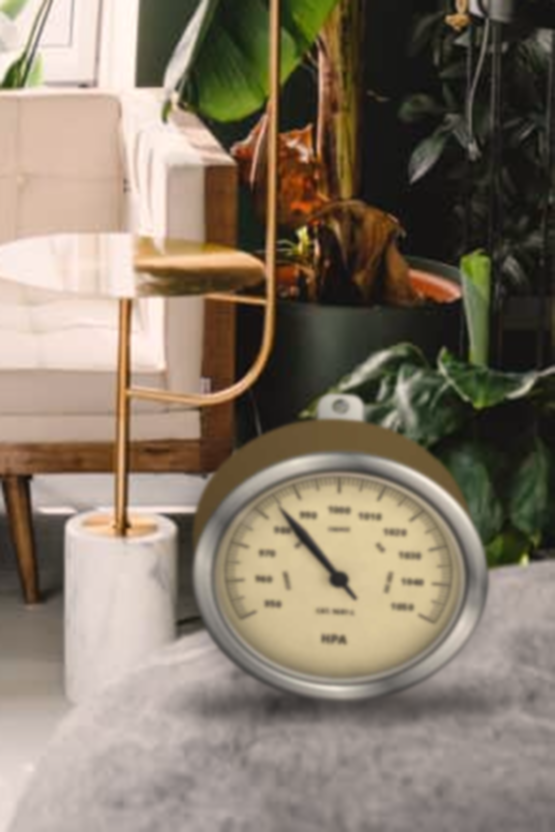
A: 985 hPa
